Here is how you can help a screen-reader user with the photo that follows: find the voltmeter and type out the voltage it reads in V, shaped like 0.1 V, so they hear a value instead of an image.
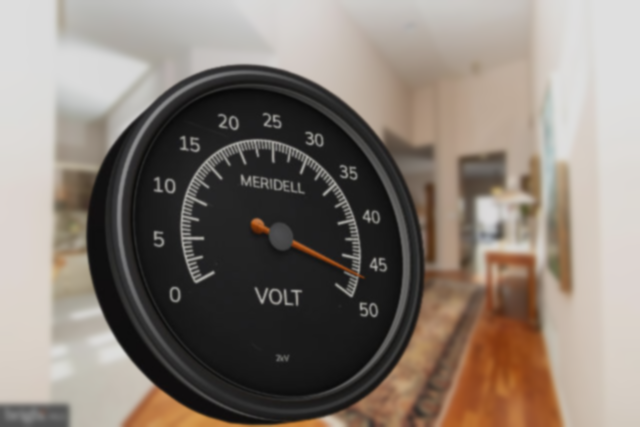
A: 47.5 V
